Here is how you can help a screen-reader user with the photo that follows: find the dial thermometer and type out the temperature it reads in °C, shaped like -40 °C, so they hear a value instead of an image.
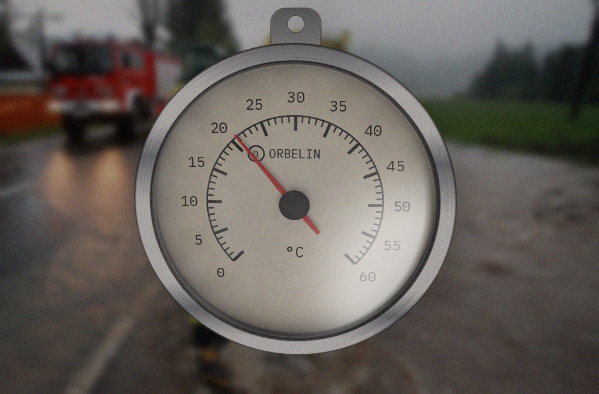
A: 21 °C
